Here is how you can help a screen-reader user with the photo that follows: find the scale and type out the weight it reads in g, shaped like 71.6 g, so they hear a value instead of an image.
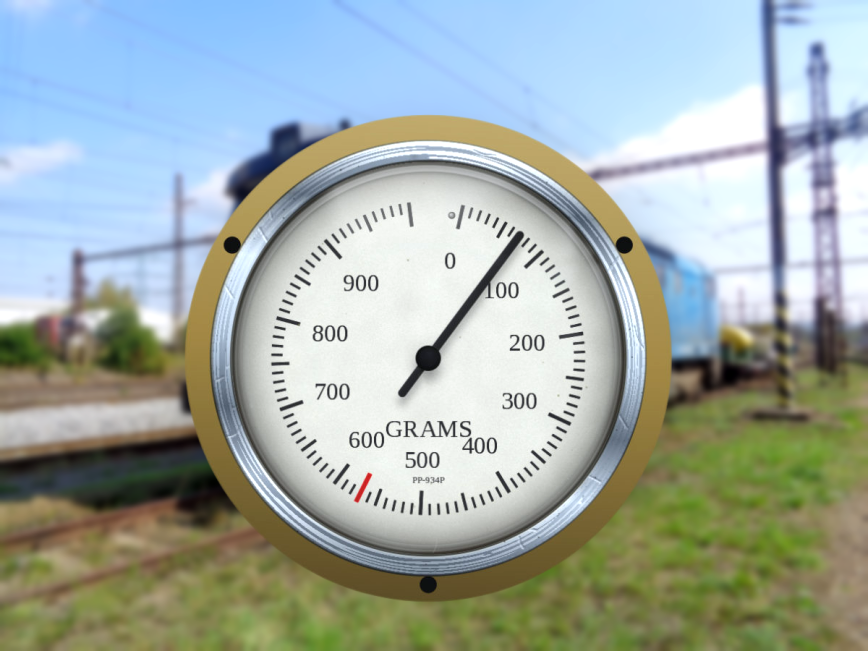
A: 70 g
